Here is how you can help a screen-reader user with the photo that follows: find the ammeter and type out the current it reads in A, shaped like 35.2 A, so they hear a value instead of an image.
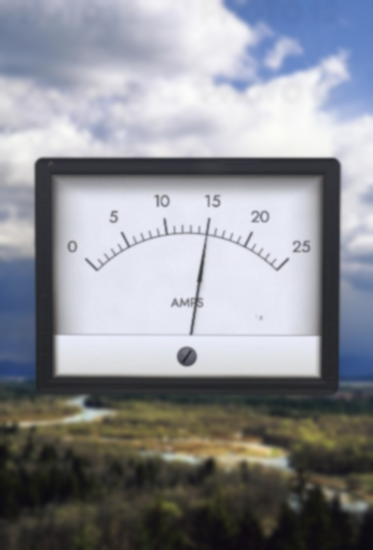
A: 15 A
